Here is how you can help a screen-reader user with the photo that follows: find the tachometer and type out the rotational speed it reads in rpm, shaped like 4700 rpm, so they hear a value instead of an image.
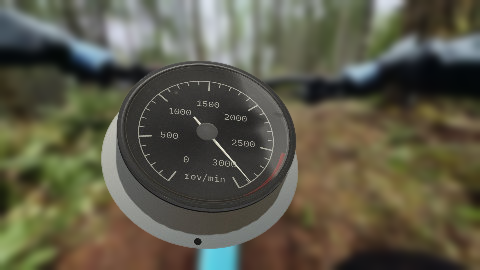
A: 2900 rpm
